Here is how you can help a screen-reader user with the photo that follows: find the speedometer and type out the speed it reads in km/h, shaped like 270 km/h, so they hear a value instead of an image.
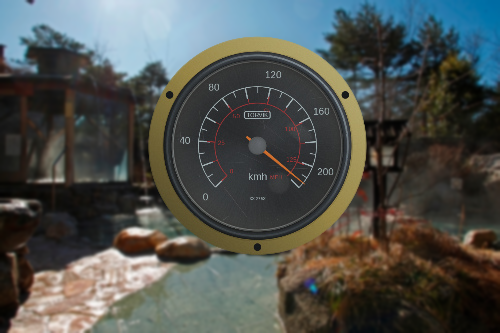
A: 215 km/h
